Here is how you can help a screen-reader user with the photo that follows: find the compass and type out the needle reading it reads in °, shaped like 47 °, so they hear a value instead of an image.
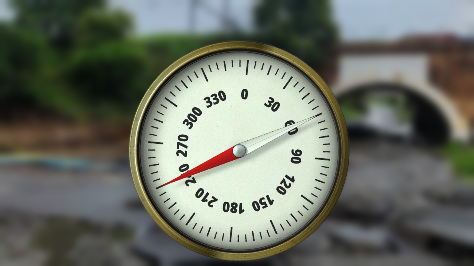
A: 240 °
